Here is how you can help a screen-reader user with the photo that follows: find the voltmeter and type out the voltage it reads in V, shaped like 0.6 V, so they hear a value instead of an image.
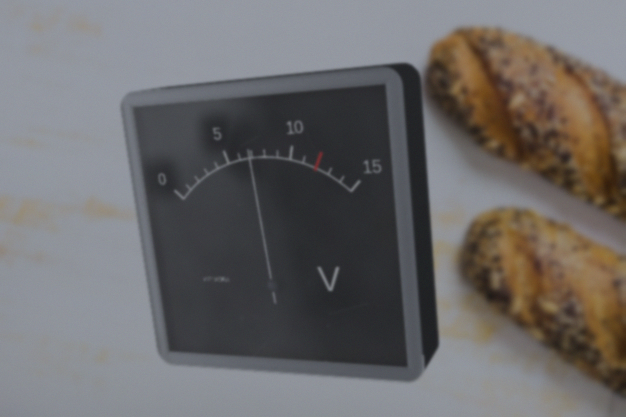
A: 7 V
